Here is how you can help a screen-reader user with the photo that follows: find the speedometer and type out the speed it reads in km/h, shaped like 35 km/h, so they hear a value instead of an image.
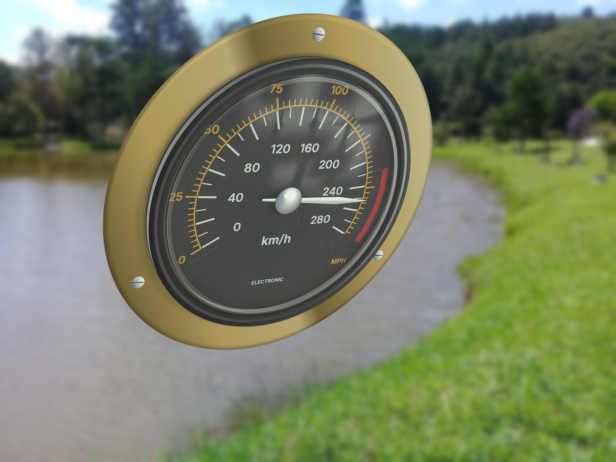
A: 250 km/h
